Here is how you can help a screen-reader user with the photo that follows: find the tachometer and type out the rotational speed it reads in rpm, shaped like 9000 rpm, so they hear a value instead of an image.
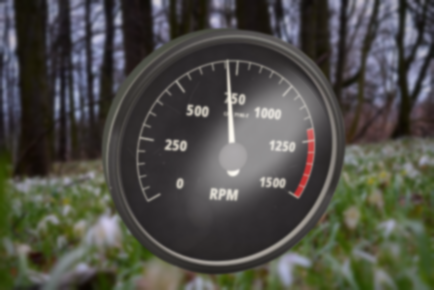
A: 700 rpm
